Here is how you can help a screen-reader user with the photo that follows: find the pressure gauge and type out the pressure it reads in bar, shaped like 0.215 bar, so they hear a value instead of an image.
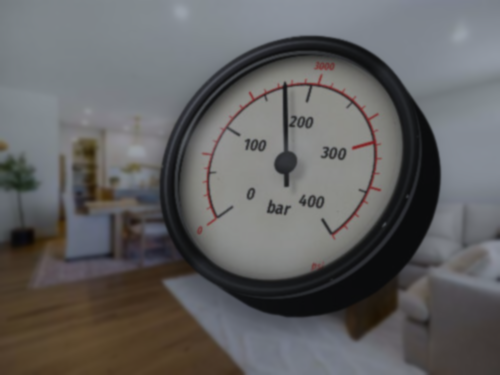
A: 175 bar
